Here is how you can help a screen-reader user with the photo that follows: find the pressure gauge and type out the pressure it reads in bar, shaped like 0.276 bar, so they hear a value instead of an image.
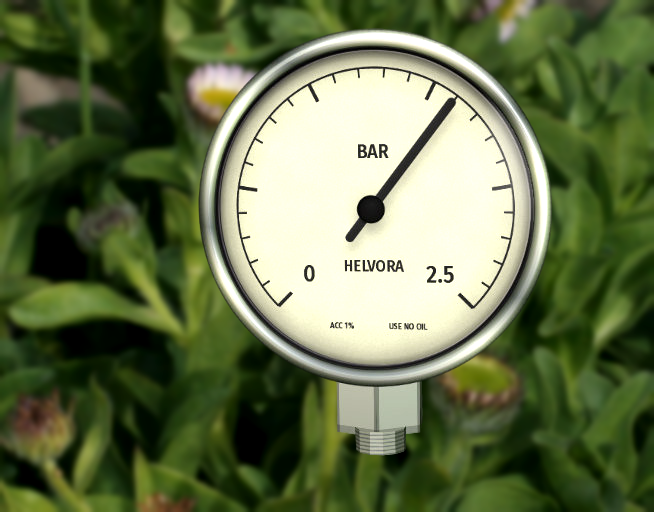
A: 1.6 bar
